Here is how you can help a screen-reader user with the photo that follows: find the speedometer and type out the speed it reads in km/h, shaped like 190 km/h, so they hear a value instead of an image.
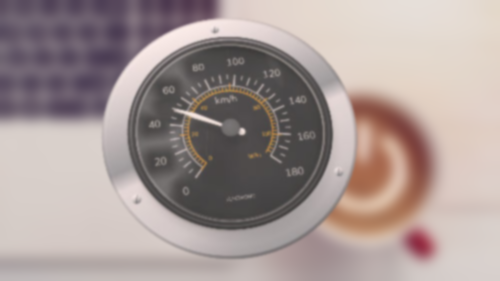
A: 50 km/h
